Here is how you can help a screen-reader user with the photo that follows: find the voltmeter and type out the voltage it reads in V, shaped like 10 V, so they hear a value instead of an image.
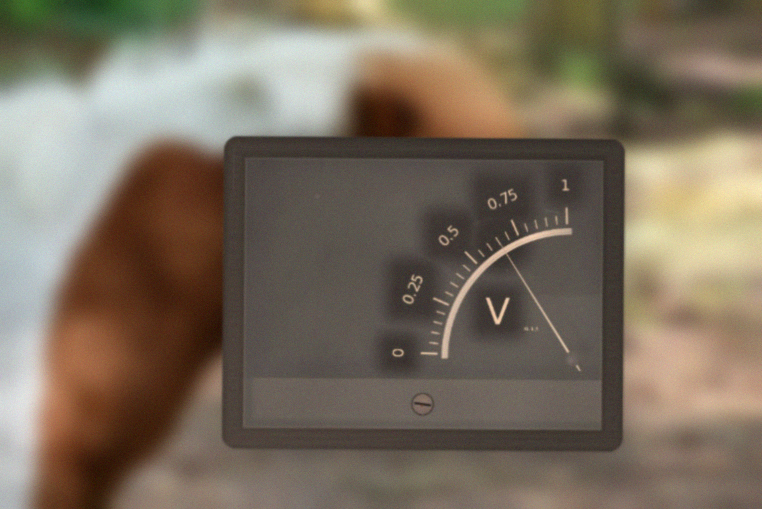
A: 0.65 V
